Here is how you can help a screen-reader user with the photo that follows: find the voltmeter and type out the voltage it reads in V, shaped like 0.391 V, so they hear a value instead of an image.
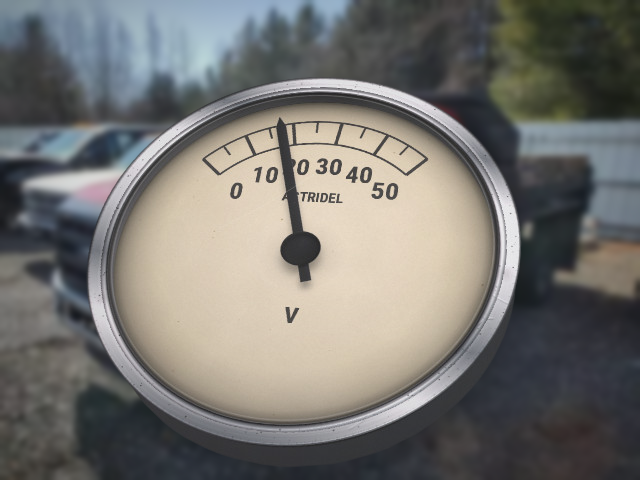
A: 17.5 V
